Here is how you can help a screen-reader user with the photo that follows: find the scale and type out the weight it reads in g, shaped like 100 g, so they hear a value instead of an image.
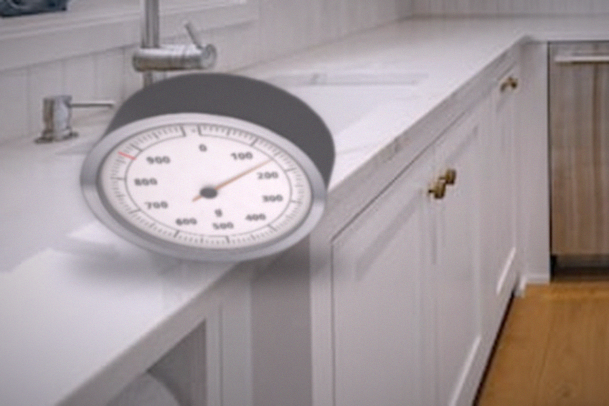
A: 150 g
